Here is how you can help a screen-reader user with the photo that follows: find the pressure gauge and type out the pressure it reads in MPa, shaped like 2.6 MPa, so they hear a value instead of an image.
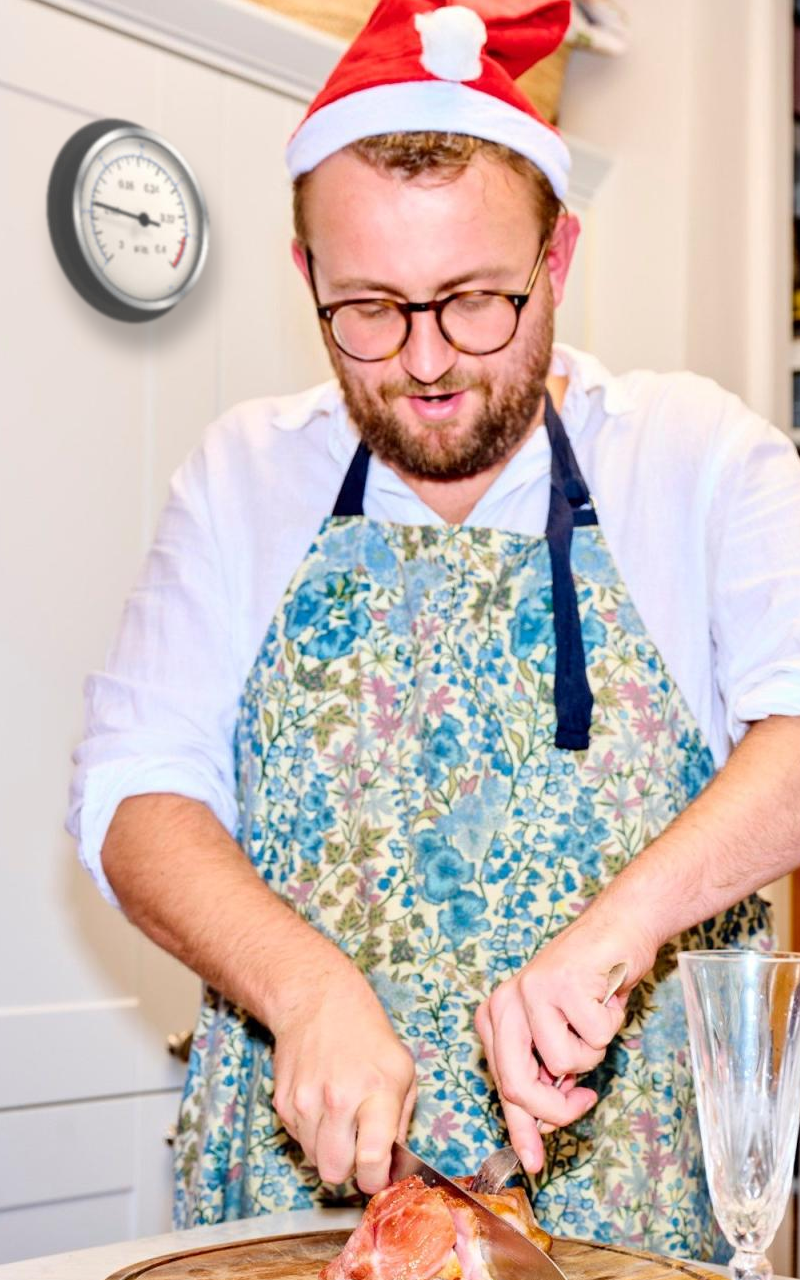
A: 0.08 MPa
